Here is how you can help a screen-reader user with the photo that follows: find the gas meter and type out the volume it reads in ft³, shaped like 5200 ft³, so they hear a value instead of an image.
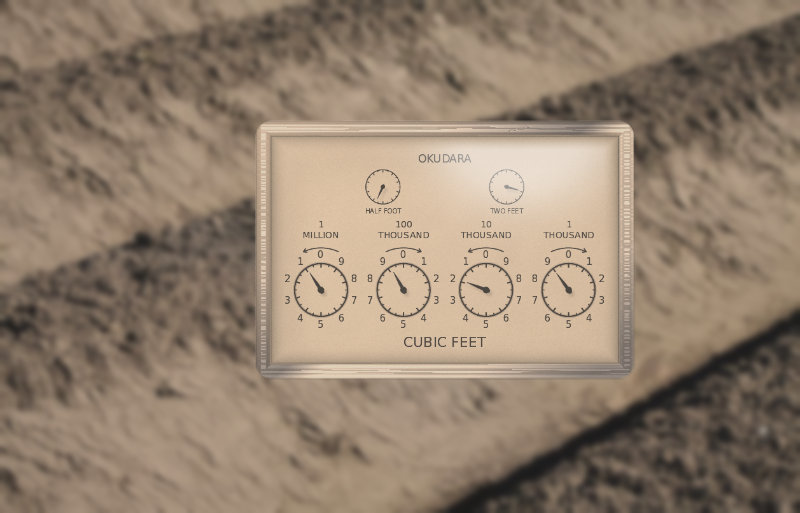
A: 91900 ft³
